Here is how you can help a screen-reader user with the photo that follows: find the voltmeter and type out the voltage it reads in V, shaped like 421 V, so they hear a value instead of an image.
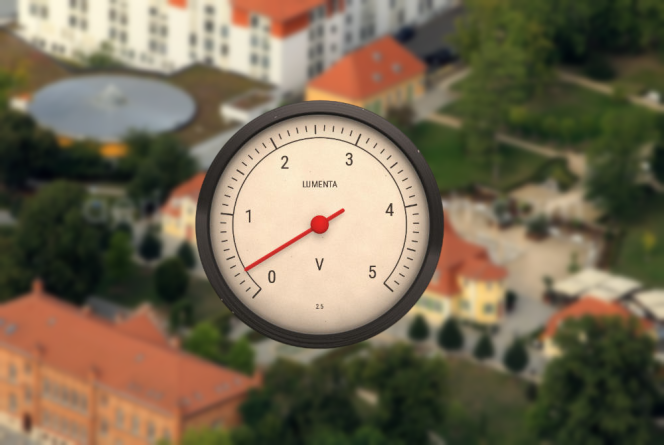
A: 0.3 V
